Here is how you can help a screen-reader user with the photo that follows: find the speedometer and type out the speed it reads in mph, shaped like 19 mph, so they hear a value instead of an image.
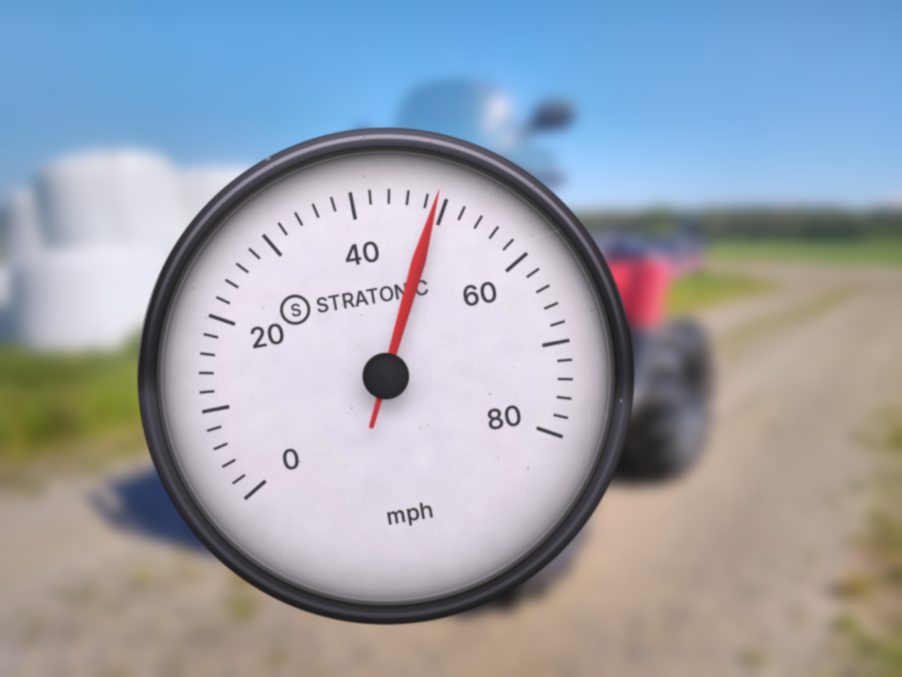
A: 49 mph
